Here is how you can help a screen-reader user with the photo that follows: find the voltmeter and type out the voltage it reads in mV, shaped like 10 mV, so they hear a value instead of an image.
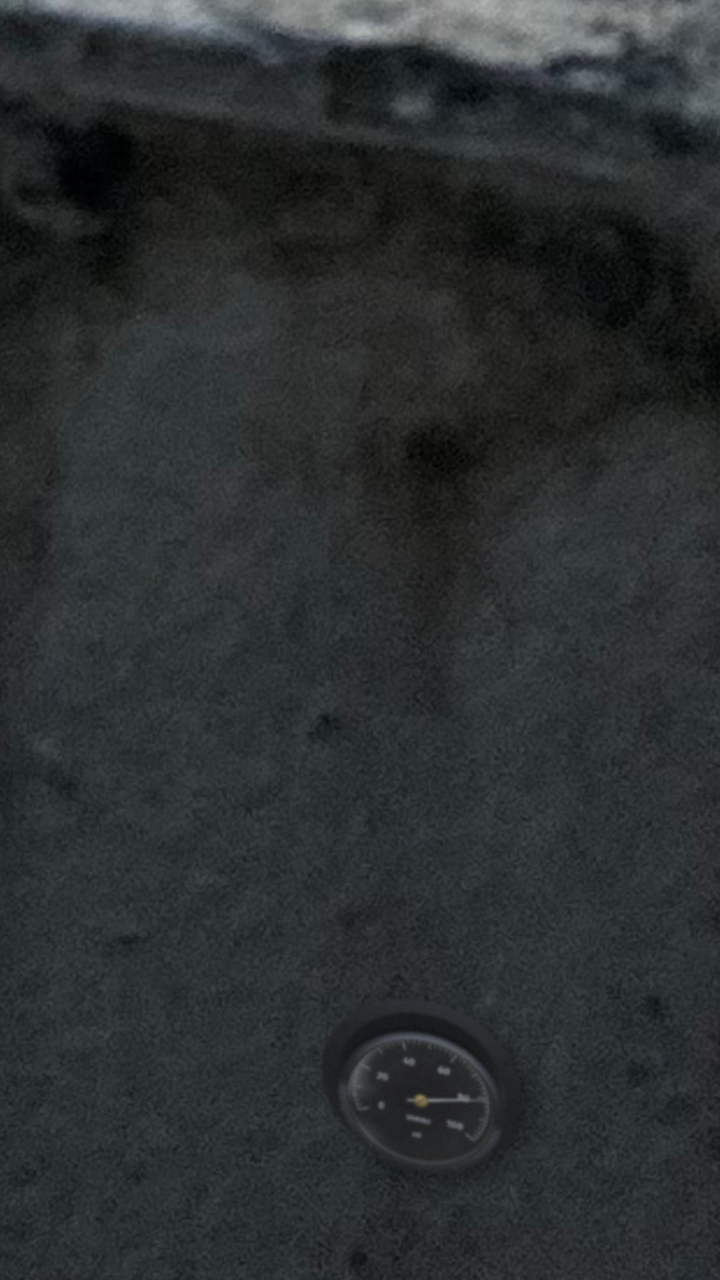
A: 80 mV
